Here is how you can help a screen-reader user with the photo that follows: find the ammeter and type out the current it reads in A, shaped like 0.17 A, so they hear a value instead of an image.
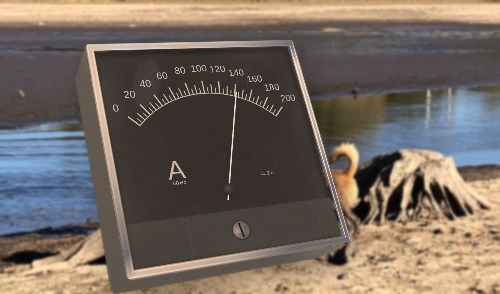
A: 140 A
